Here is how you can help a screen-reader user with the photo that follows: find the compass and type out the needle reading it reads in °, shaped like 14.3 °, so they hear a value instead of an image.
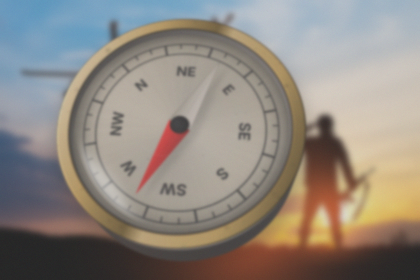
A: 250 °
